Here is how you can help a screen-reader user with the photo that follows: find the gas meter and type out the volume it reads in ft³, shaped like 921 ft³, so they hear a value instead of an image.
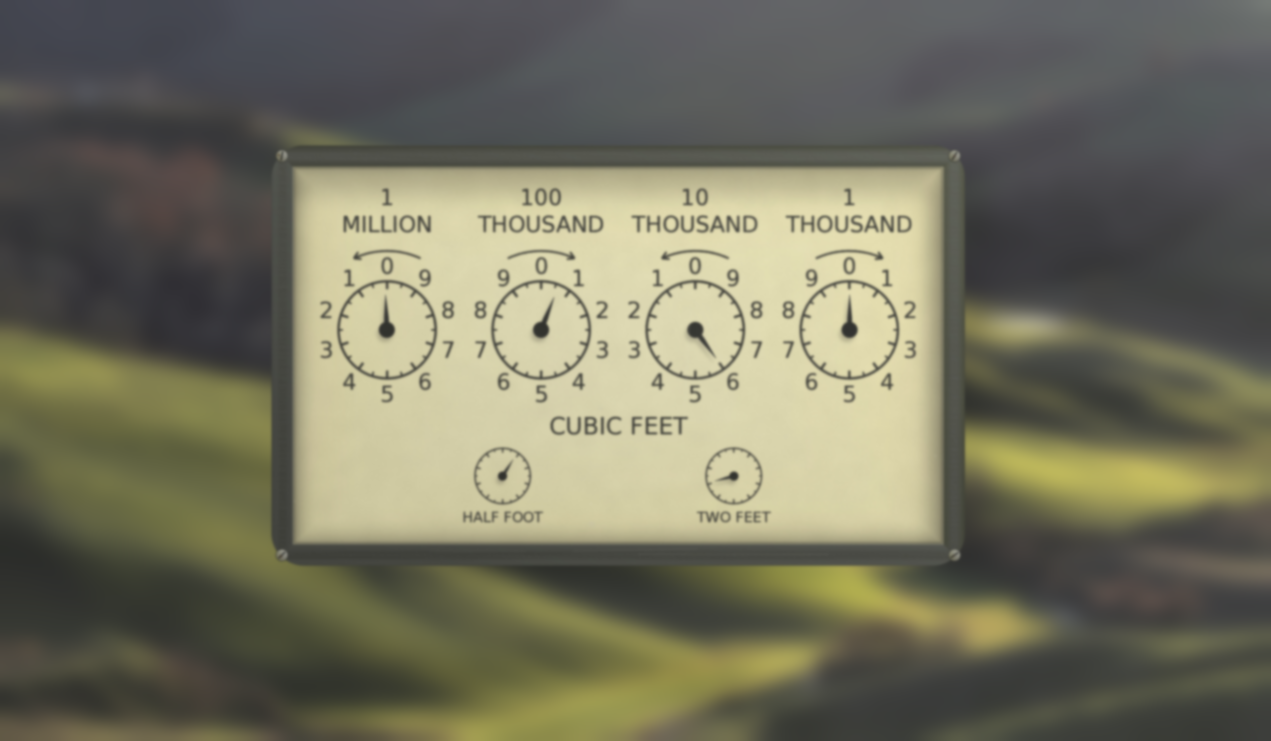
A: 6000 ft³
